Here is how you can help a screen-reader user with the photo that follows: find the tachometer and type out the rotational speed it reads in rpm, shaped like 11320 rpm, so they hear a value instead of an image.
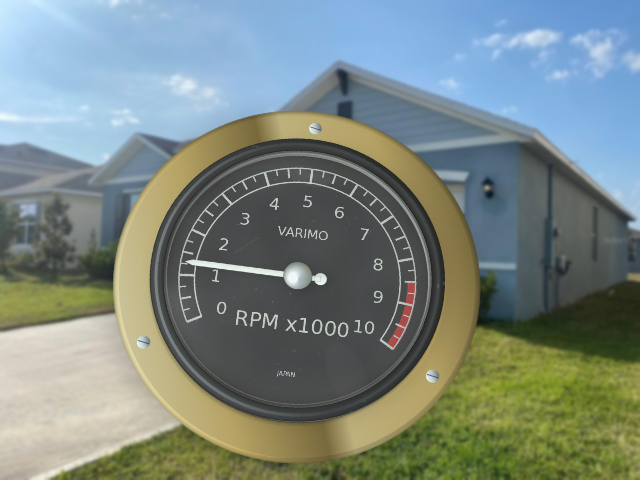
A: 1250 rpm
